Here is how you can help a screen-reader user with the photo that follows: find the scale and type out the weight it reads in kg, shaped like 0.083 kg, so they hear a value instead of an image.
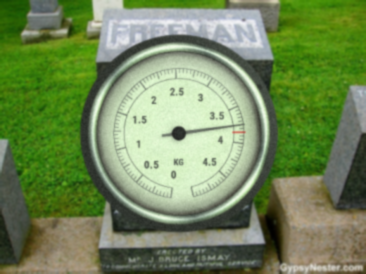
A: 3.75 kg
